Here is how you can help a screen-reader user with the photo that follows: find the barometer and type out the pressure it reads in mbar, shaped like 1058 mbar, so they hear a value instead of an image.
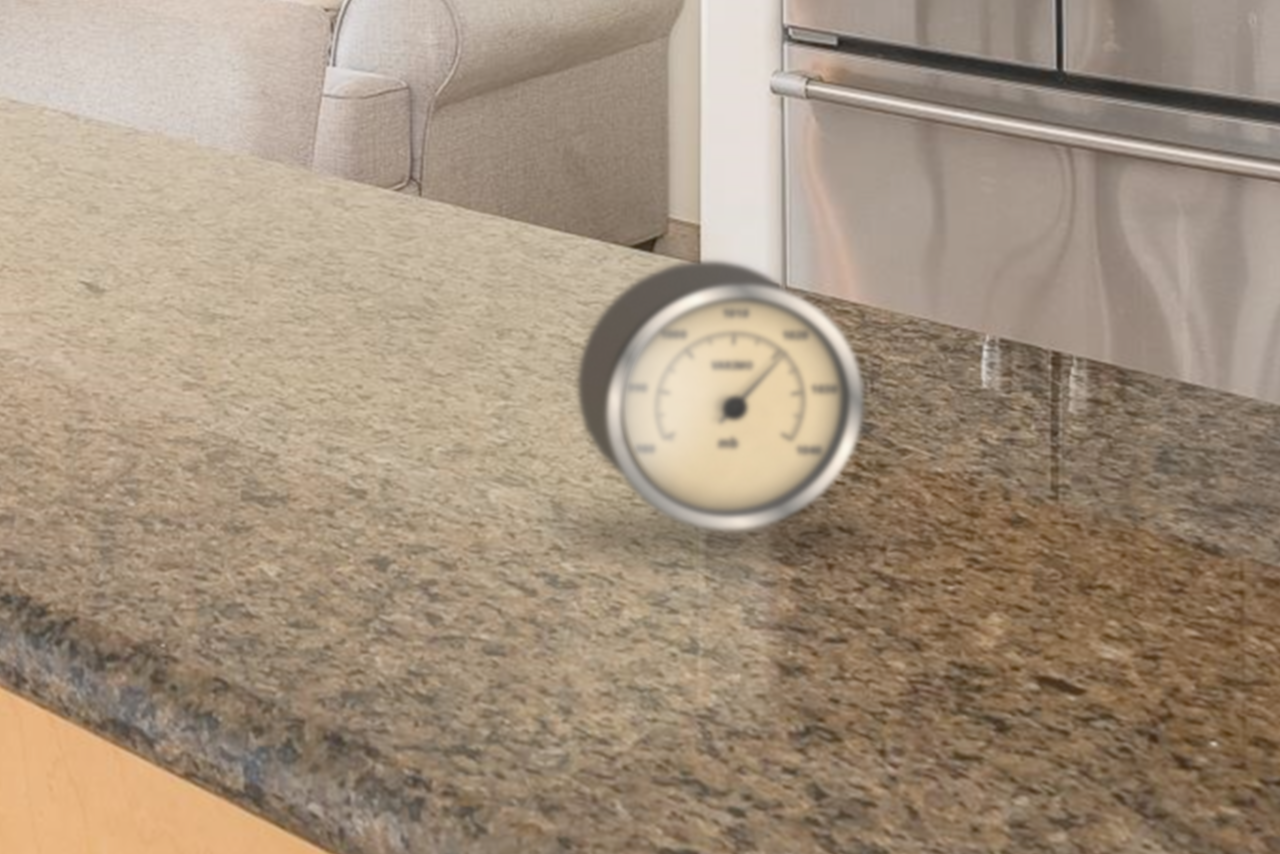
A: 1020 mbar
